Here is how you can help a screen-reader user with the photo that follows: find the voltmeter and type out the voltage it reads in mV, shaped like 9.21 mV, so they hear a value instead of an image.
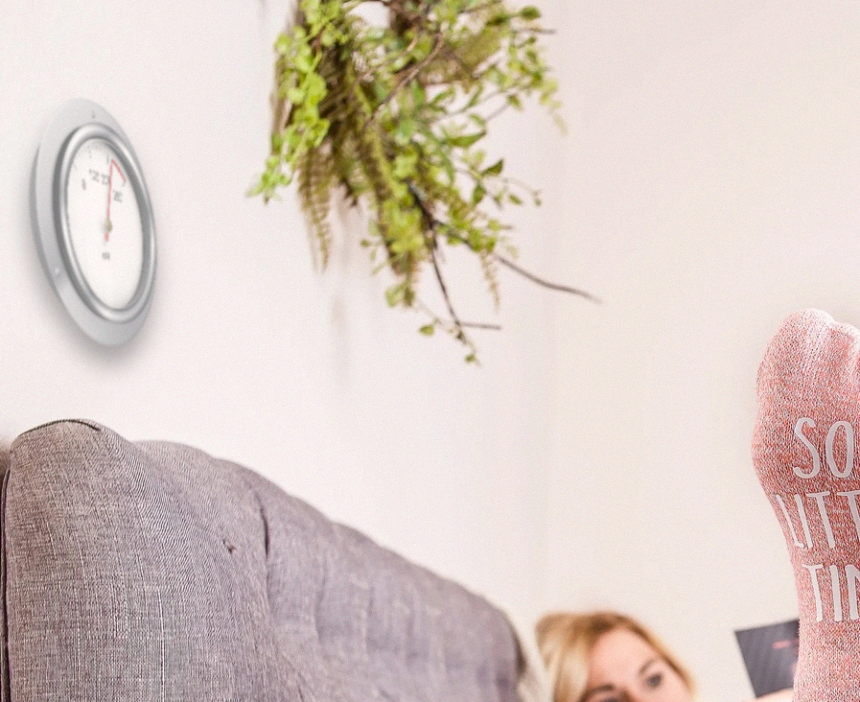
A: 200 mV
